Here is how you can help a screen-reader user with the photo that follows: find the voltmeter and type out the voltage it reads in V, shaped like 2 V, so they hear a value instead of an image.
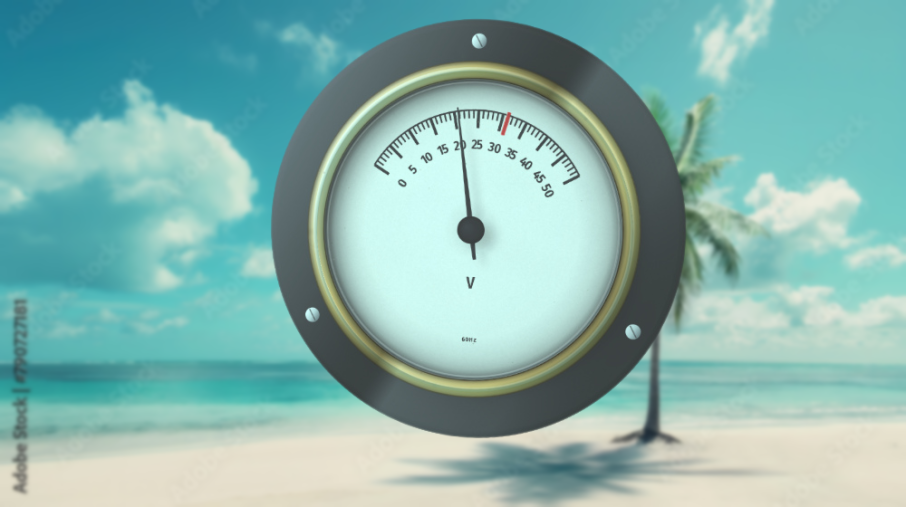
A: 21 V
